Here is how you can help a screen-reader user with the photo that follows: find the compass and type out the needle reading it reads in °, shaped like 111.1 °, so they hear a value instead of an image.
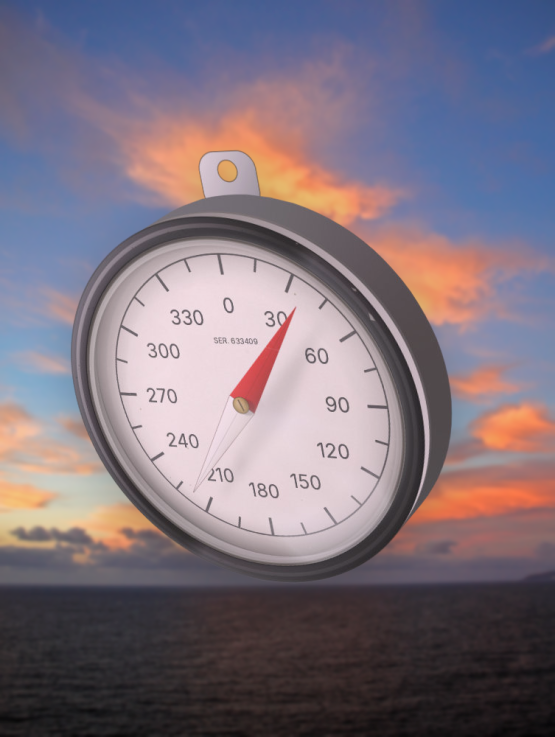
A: 37.5 °
